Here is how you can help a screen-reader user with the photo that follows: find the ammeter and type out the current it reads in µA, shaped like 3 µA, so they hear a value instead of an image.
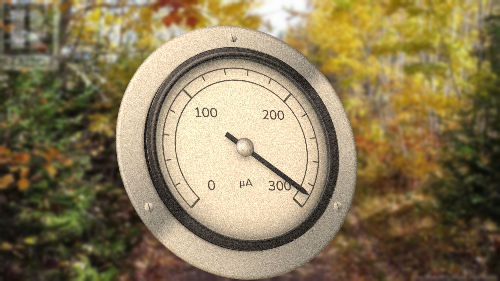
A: 290 µA
